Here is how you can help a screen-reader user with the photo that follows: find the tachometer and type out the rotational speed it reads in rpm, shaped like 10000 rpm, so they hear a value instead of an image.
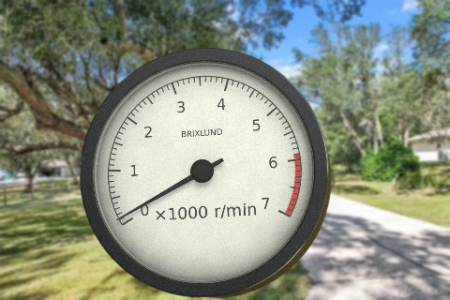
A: 100 rpm
